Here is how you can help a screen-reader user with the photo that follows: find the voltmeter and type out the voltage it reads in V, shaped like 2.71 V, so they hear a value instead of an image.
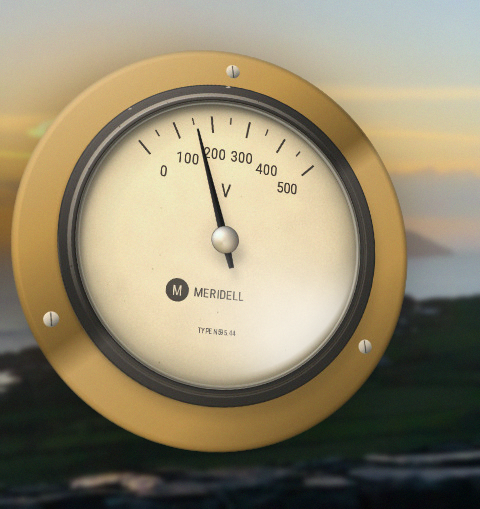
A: 150 V
